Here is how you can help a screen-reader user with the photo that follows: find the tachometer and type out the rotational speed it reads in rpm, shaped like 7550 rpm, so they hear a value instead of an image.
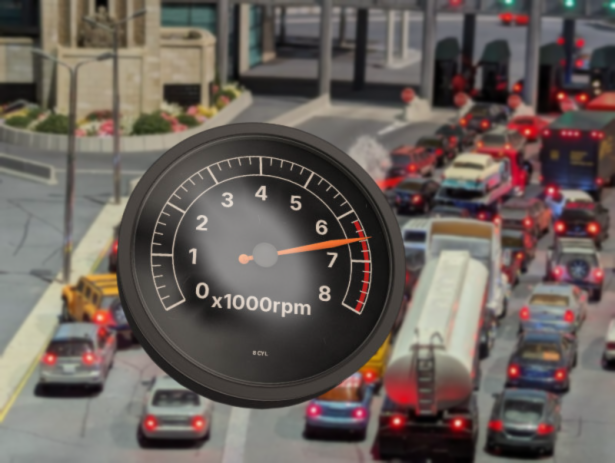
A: 6600 rpm
